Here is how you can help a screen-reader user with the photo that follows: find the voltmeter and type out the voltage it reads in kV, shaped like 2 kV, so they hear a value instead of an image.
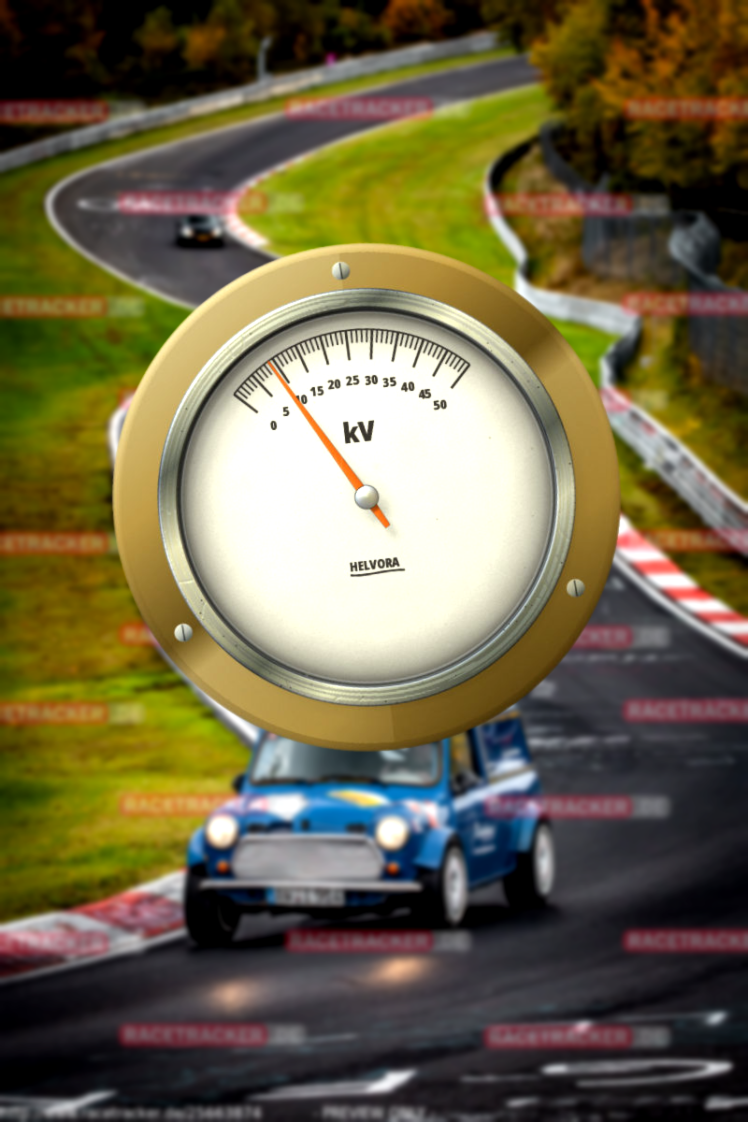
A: 9 kV
